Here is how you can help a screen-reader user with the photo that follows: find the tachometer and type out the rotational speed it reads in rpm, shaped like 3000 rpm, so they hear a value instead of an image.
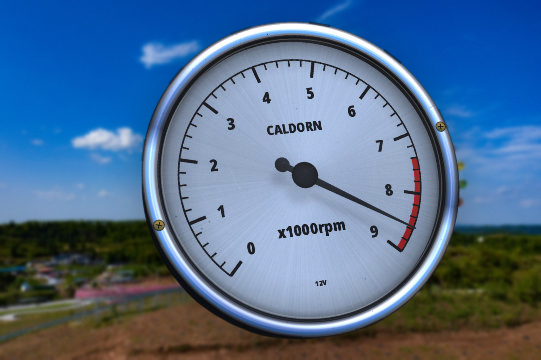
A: 8600 rpm
